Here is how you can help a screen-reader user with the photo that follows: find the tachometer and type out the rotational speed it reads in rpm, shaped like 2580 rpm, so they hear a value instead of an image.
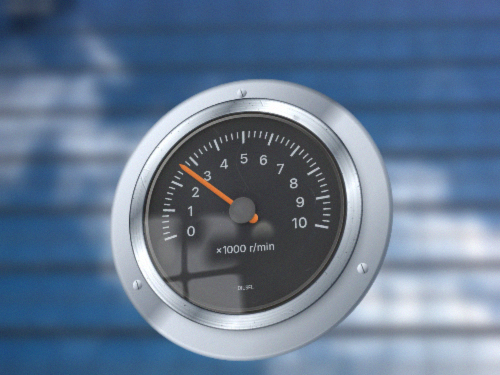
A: 2600 rpm
